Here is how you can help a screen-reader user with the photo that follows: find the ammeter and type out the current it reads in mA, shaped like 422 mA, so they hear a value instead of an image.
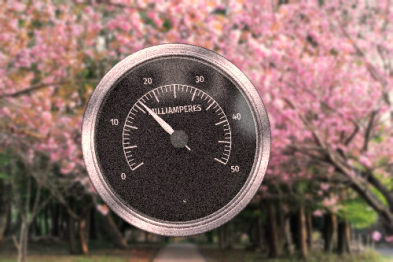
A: 16 mA
